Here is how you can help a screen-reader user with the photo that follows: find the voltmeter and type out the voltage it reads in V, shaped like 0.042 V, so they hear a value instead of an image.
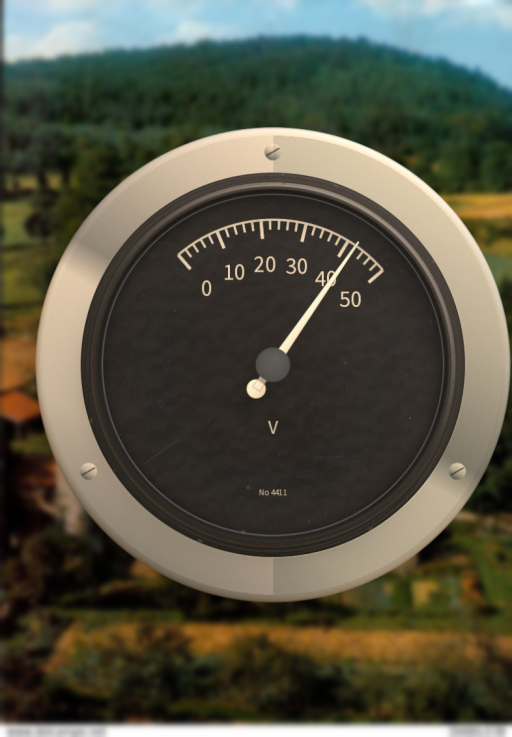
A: 42 V
